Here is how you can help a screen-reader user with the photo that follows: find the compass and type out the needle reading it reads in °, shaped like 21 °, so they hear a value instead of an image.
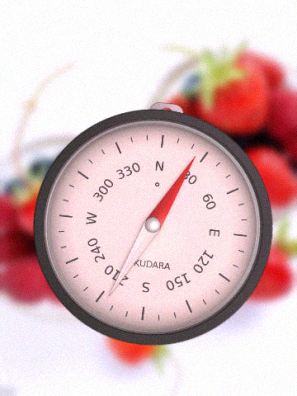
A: 25 °
